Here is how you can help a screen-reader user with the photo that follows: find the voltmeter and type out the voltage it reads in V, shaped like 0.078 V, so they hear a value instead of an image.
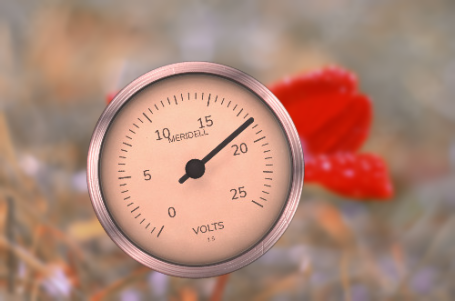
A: 18.5 V
